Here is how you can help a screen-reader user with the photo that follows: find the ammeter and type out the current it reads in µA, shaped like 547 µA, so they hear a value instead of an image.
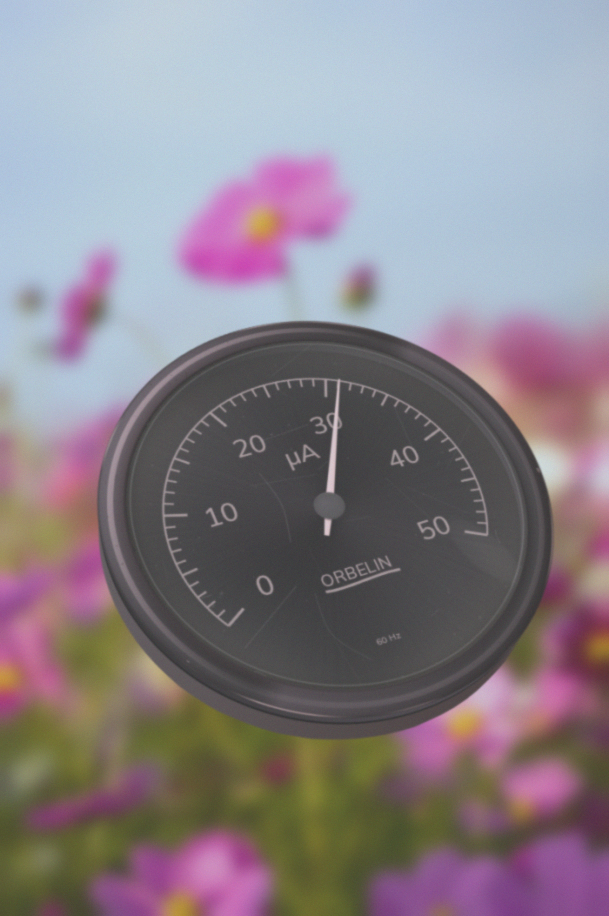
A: 31 µA
